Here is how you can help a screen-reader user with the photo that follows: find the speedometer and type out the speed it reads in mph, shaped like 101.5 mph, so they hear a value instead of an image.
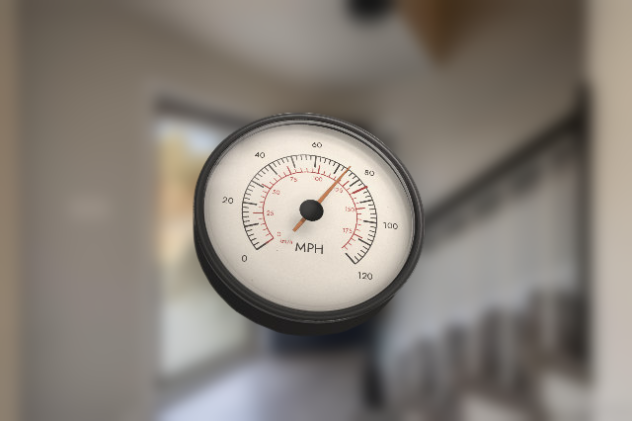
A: 74 mph
